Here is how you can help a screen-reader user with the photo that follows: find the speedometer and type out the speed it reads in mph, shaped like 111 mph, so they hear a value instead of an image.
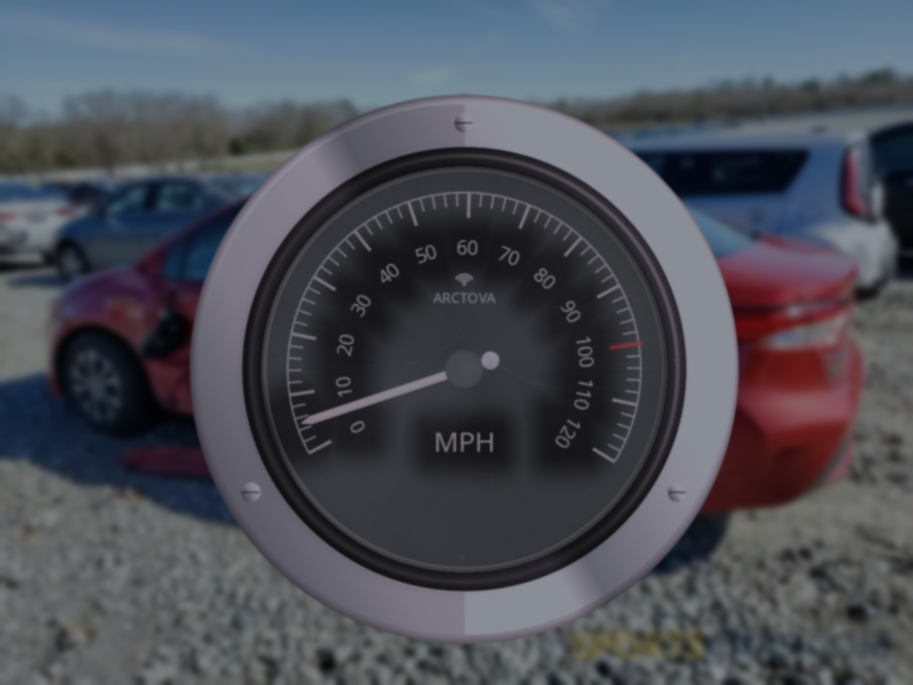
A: 5 mph
